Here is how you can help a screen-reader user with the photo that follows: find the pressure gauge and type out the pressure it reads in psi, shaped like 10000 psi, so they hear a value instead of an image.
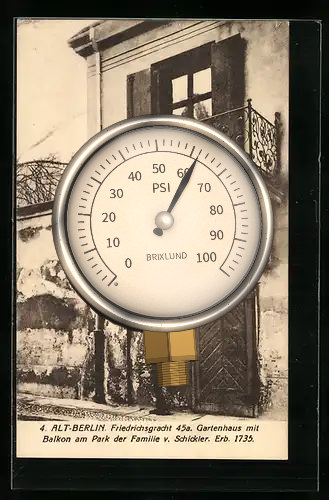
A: 62 psi
